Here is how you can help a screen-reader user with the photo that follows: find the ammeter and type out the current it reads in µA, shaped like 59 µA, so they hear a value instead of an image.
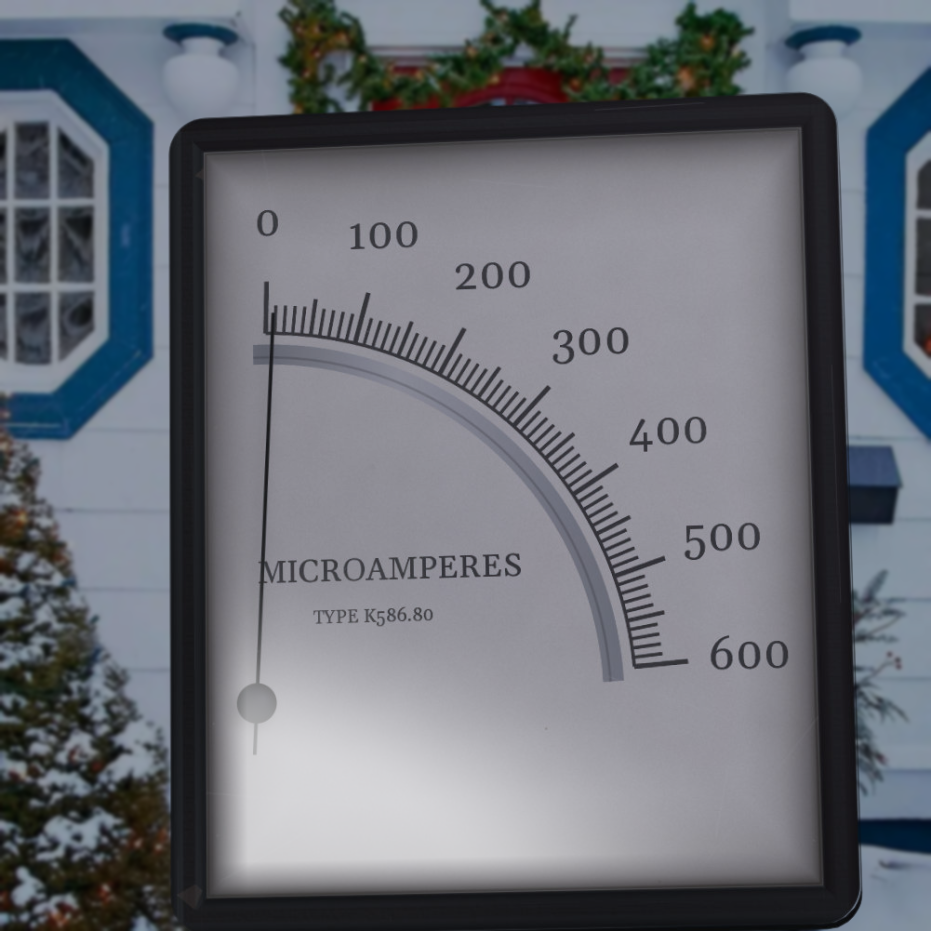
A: 10 µA
